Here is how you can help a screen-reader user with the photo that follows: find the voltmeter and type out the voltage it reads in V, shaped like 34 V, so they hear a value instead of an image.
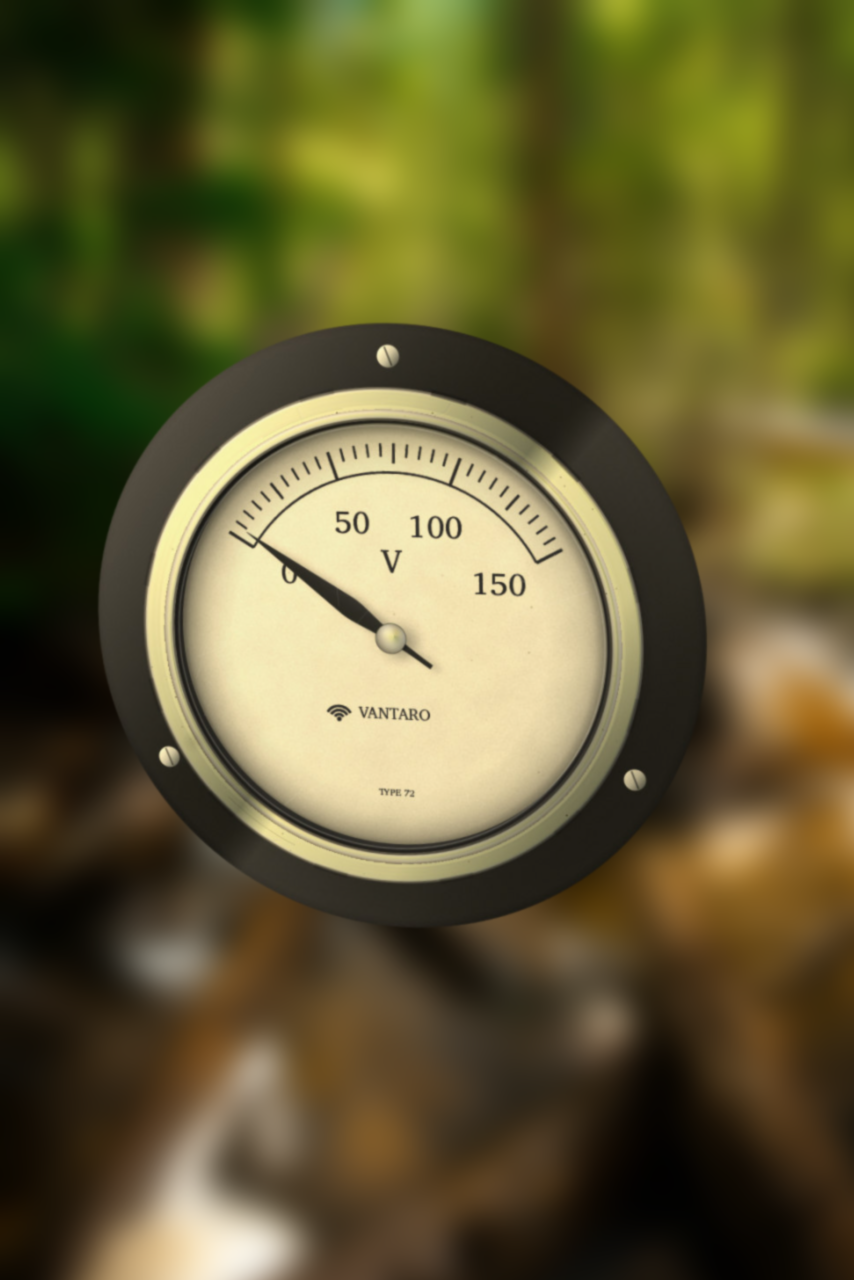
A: 5 V
